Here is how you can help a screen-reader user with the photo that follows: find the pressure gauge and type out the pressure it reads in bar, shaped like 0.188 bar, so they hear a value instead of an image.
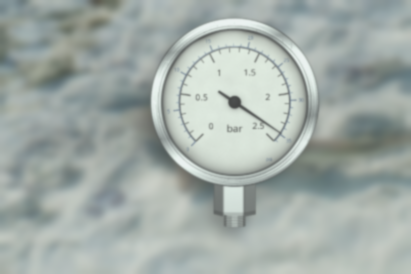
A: 2.4 bar
